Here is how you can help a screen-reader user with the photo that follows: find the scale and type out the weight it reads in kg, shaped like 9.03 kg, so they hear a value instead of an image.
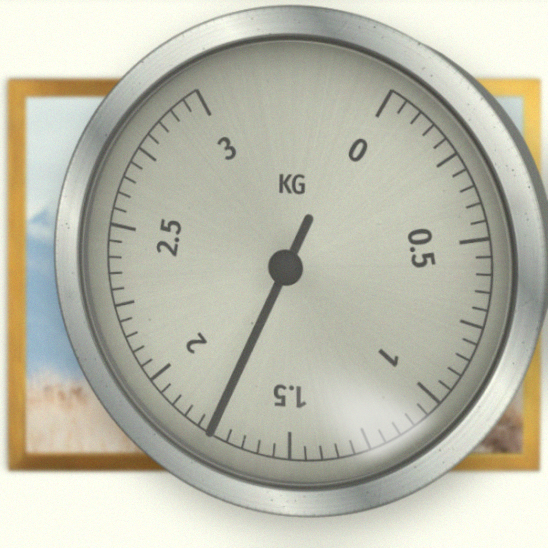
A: 1.75 kg
